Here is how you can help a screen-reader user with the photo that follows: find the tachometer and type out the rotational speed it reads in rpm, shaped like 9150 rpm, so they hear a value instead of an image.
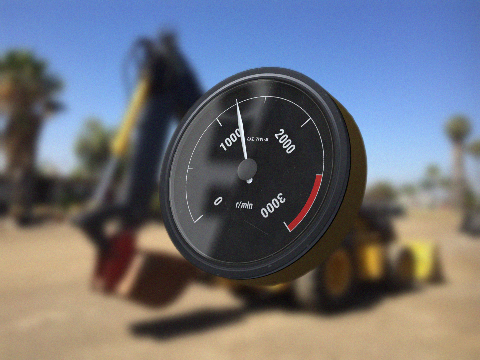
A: 1250 rpm
